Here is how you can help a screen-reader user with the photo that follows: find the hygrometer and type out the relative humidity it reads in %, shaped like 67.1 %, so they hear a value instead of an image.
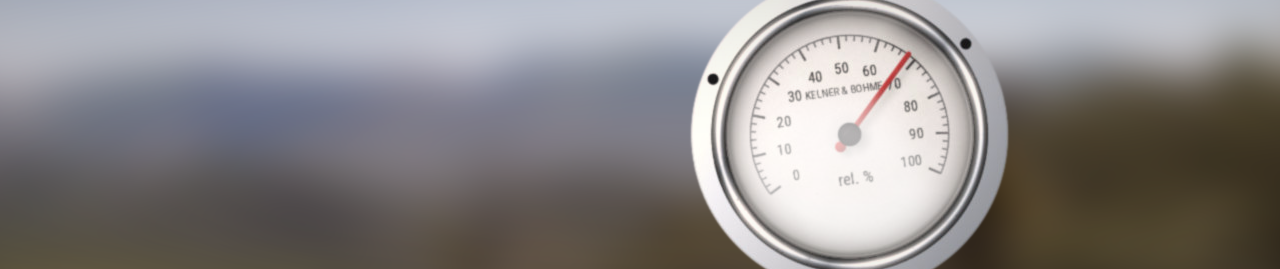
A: 68 %
